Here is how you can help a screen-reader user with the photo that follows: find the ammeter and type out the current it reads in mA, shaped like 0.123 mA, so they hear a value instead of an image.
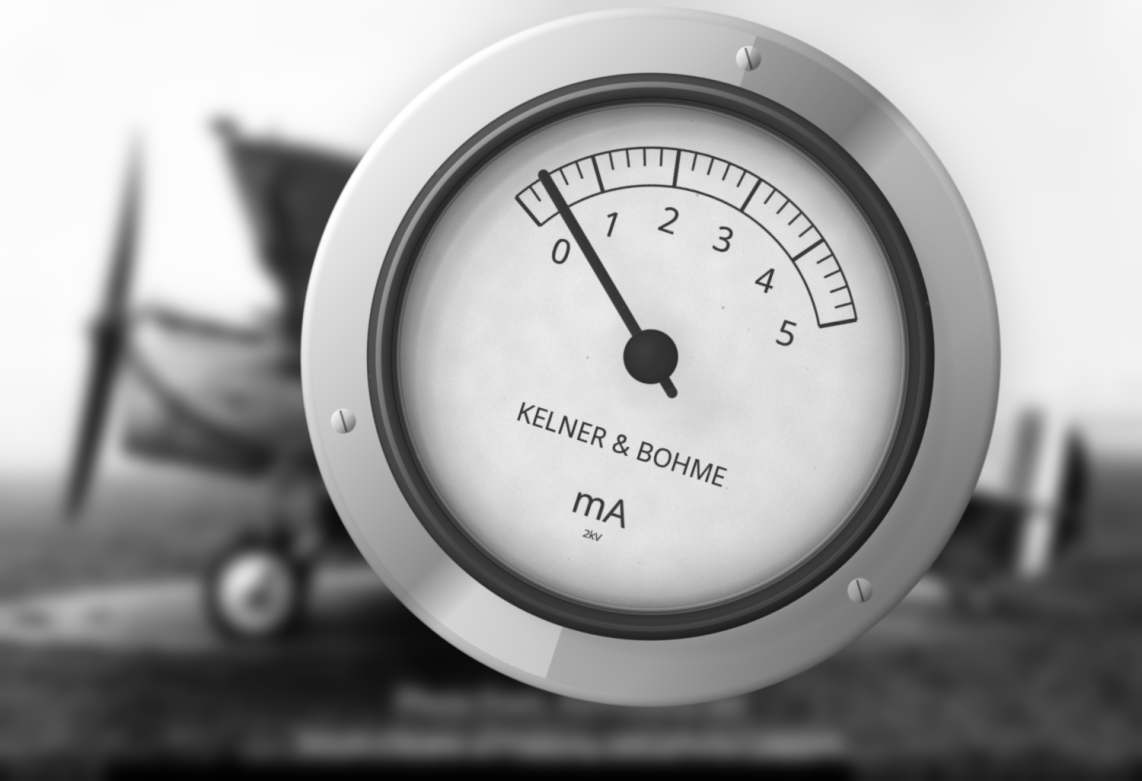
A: 0.4 mA
